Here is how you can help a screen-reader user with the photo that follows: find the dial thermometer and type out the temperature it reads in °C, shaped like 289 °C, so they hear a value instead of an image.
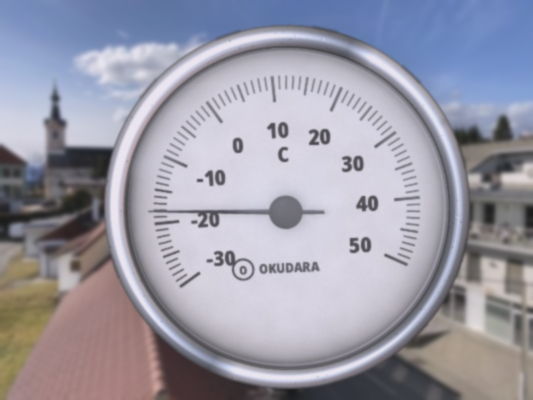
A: -18 °C
